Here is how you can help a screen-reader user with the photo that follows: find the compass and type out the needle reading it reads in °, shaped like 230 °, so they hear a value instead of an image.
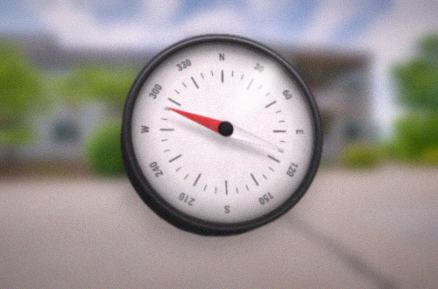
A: 290 °
